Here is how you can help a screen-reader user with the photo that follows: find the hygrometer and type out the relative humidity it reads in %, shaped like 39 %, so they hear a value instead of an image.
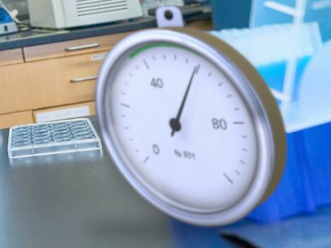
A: 60 %
